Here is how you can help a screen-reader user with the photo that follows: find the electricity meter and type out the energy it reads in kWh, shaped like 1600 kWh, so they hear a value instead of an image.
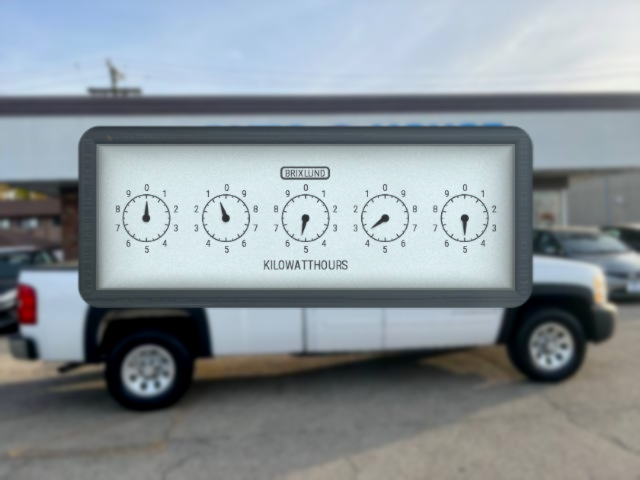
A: 535 kWh
